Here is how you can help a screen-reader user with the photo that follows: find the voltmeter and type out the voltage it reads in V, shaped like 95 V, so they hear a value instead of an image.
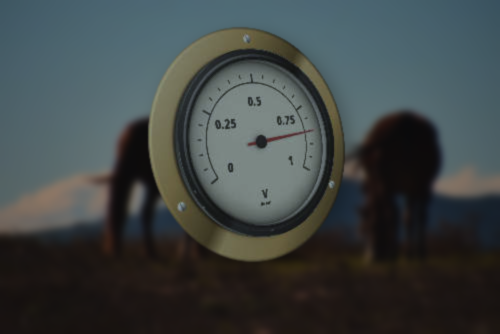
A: 0.85 V
